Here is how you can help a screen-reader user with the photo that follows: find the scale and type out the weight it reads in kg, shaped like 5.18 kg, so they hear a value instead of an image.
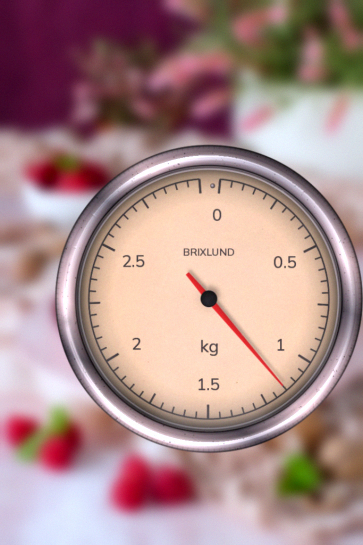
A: 1.15 kg
